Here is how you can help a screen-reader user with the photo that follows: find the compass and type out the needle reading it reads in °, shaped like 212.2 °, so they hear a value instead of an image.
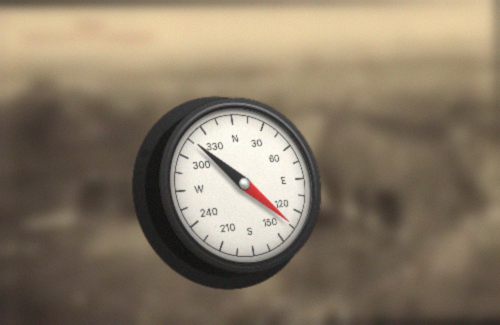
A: 135 °
